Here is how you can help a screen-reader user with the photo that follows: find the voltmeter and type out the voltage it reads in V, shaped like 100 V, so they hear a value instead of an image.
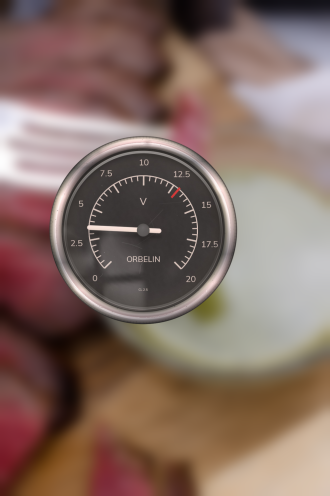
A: 3.5 V
